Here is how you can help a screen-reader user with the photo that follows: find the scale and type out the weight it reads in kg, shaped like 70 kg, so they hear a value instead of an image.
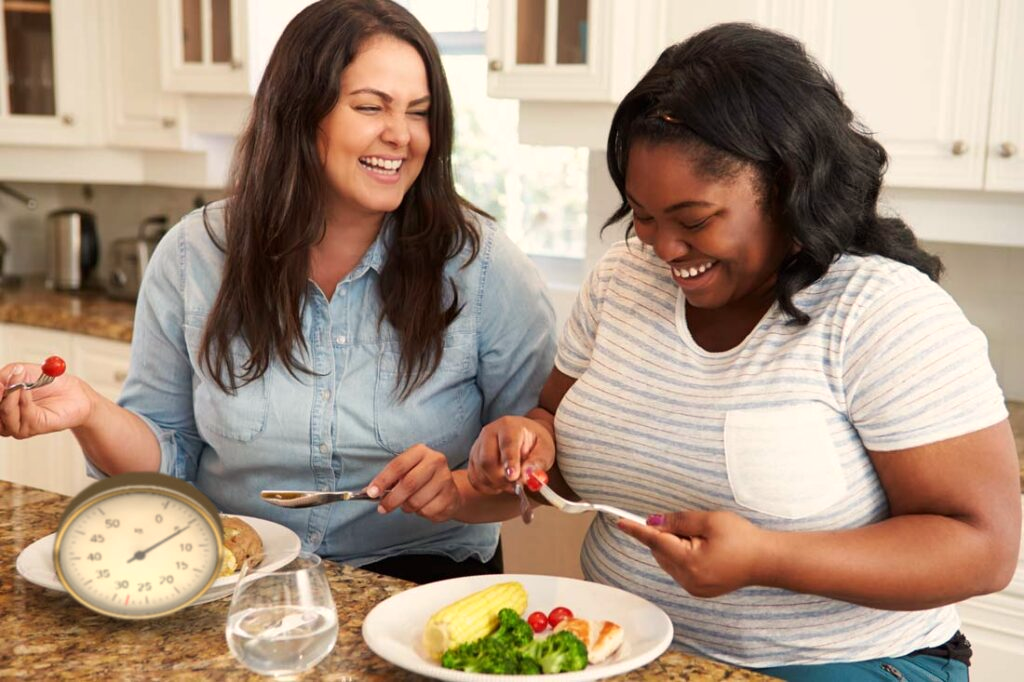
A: 5 kg
